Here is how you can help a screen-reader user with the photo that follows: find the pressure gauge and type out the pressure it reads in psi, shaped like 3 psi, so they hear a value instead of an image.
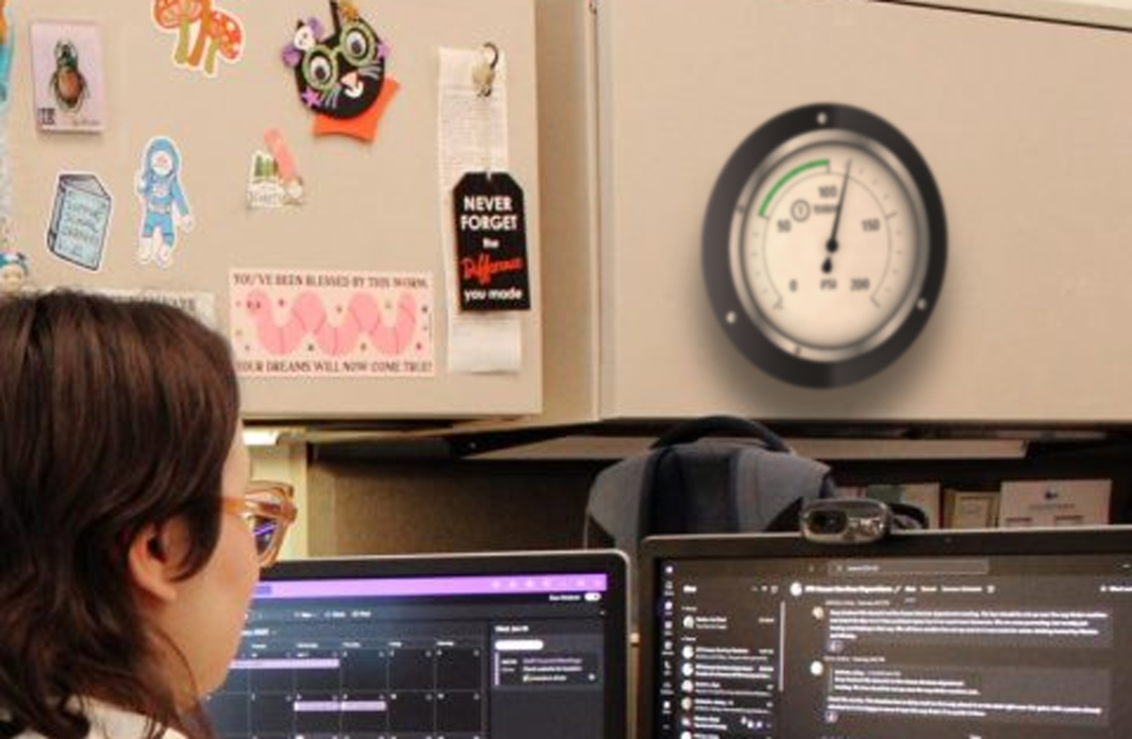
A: 110 psi
